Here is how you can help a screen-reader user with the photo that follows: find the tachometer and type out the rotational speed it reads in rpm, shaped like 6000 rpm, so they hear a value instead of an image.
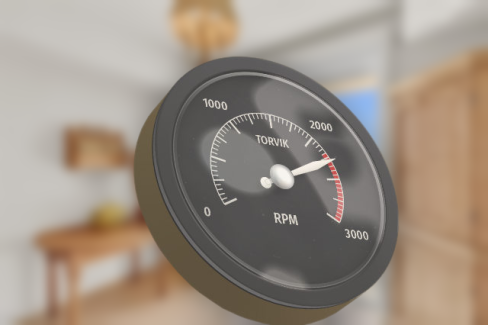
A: 2300 rpm
